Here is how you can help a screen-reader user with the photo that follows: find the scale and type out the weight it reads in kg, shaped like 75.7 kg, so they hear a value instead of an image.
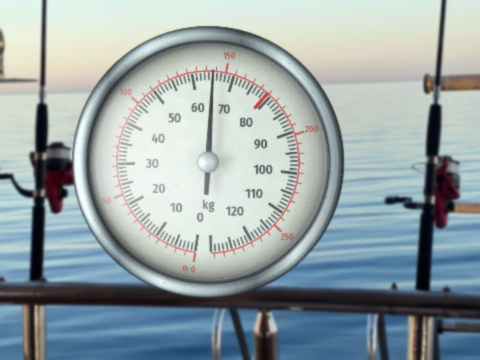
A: 65 kg
